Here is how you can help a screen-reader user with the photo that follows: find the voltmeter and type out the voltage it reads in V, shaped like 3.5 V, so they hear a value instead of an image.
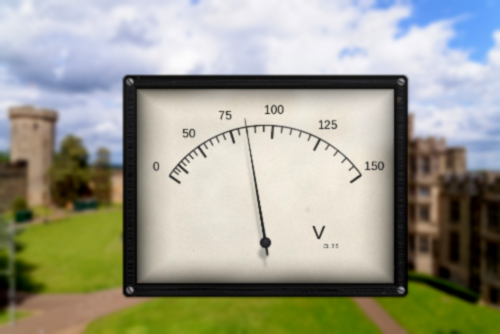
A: 85 V
